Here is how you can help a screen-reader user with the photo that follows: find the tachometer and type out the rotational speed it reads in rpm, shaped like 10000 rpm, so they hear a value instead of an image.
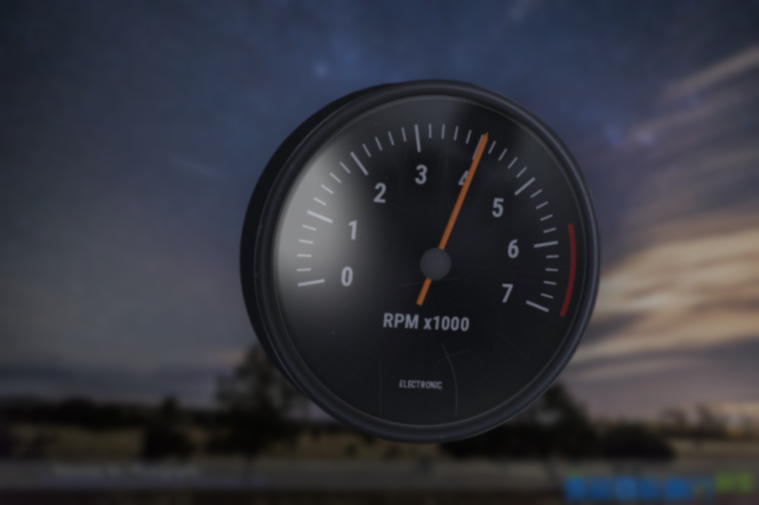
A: 4000 rpm
